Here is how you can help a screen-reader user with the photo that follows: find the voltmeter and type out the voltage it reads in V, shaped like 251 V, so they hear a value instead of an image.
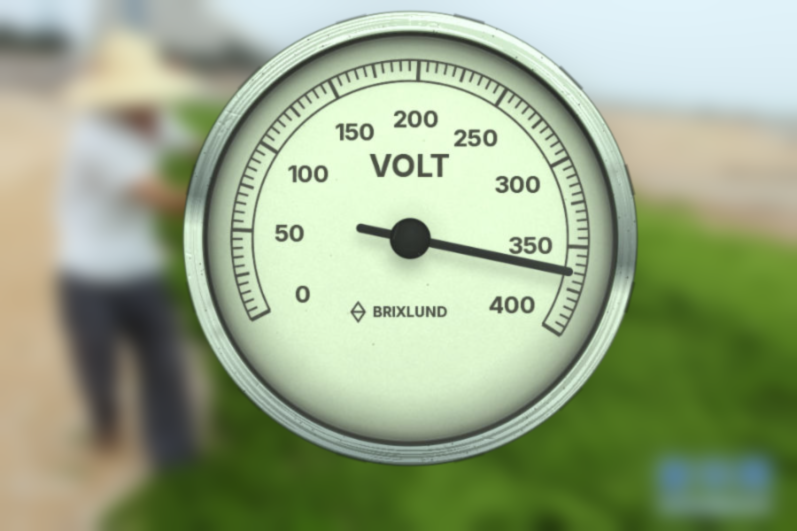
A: 365 V
